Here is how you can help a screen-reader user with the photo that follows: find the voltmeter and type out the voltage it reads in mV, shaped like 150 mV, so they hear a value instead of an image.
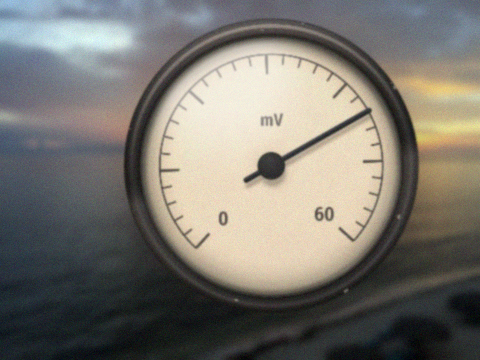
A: 44 mV
